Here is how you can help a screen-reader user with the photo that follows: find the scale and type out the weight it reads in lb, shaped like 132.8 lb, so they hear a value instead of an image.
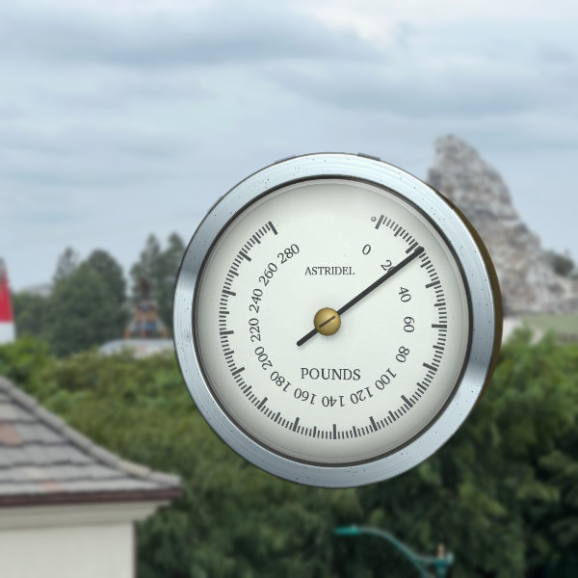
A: 24 lb
